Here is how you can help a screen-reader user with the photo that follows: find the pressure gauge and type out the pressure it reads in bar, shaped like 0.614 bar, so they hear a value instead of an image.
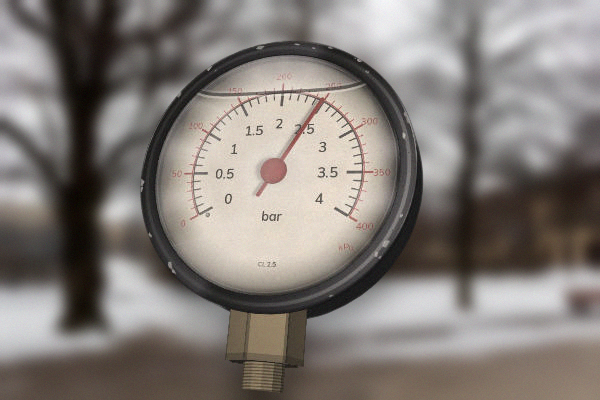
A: 2.5 bar
